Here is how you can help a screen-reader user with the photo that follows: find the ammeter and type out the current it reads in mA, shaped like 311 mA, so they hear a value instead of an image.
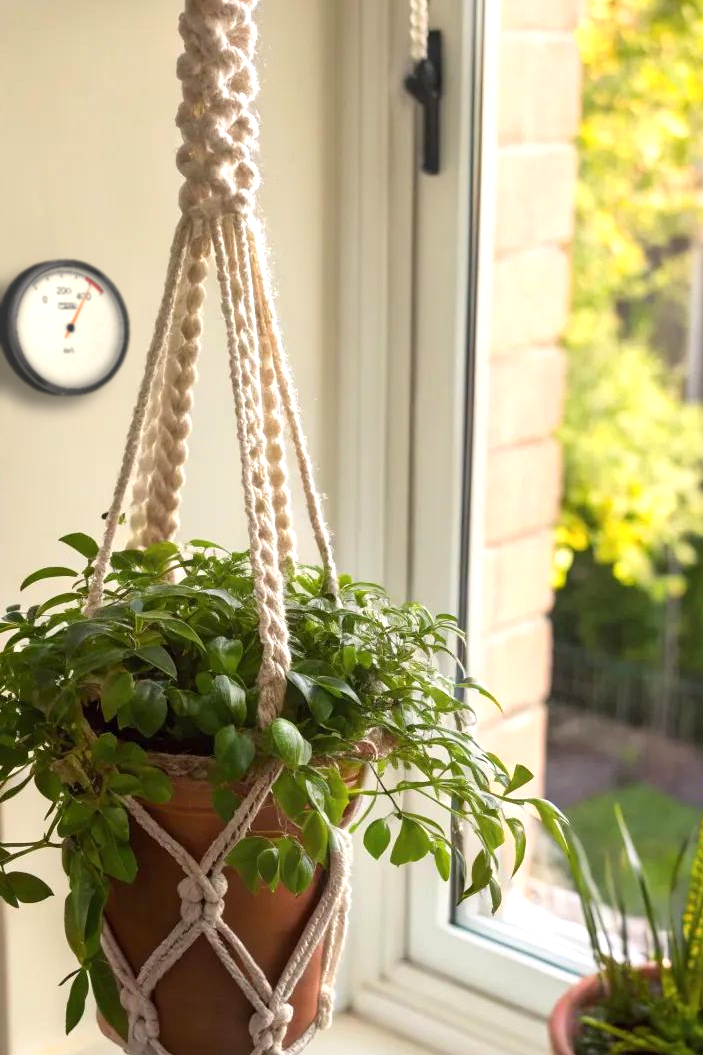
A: 400 mA
